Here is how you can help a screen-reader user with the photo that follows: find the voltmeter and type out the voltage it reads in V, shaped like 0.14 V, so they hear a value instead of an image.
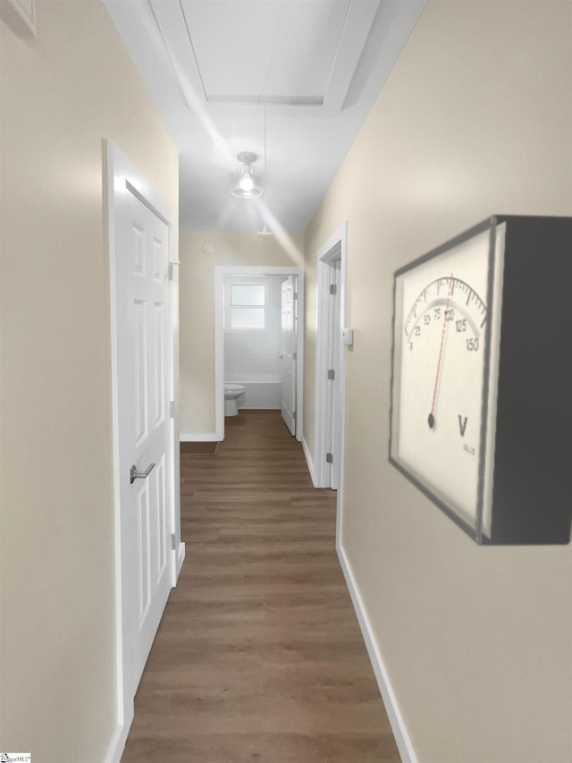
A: 100 V
